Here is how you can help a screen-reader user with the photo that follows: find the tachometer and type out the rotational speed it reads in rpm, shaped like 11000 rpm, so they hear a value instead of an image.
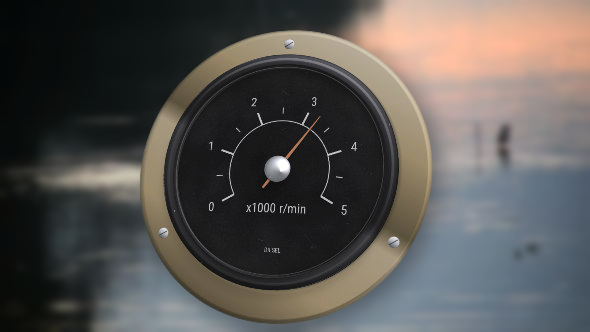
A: 3250 rpm
